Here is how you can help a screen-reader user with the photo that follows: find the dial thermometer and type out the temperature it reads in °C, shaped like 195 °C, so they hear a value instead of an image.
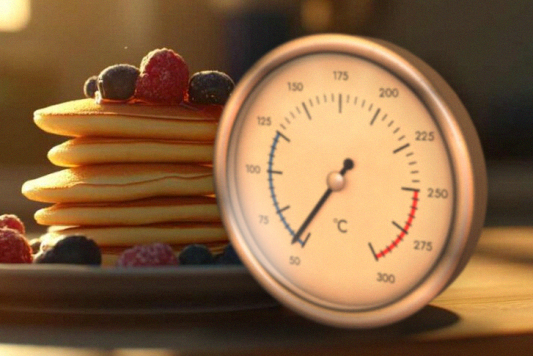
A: 55 °C
